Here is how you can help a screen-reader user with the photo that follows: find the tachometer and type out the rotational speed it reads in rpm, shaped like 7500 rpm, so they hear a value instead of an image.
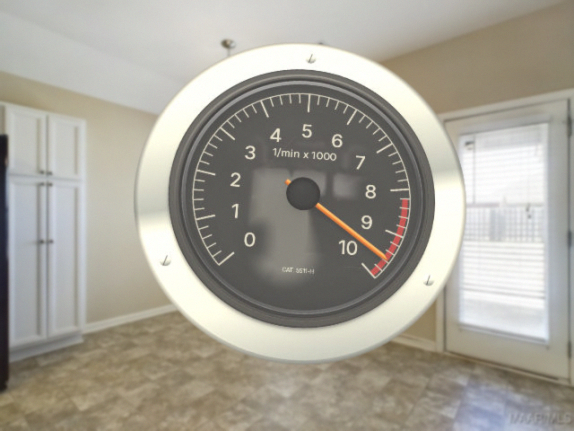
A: 9600 rpm
